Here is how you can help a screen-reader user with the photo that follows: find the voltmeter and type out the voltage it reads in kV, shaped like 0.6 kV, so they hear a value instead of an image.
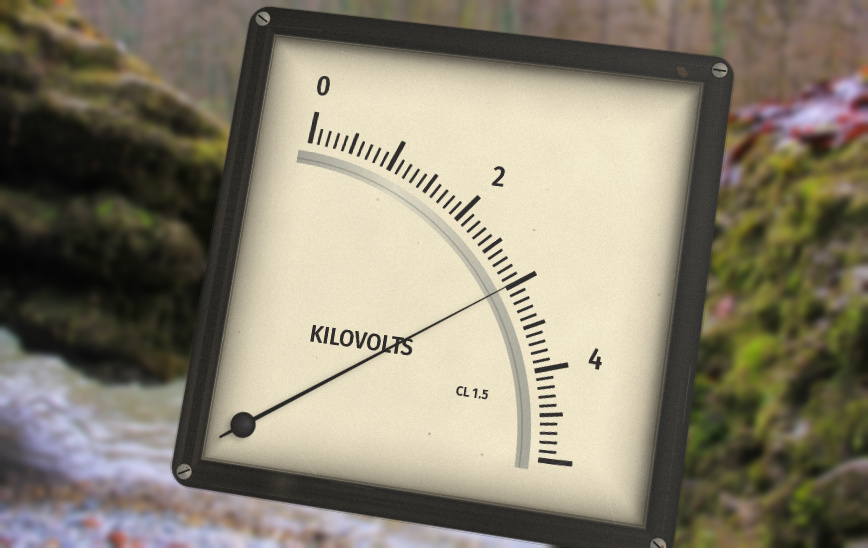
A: 3 kV
